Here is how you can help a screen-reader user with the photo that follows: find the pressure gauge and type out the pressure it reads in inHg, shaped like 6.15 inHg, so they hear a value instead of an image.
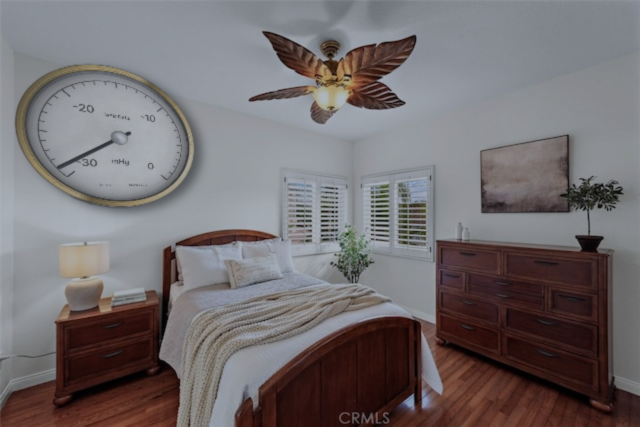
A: -29 inHg
